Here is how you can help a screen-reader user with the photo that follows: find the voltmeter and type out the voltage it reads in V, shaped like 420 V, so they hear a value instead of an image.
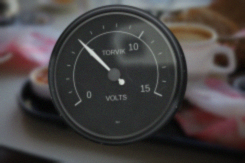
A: 5 V
